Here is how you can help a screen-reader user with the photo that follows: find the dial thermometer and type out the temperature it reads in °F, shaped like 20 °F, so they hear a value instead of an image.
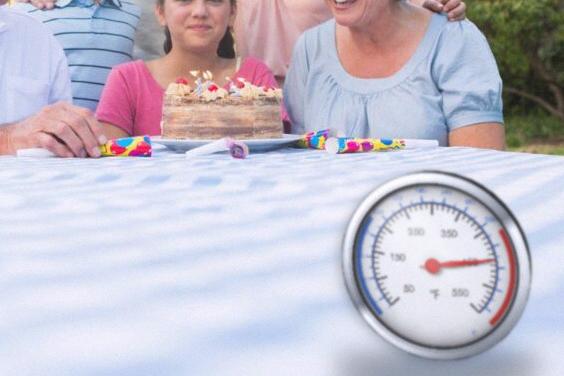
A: 450 °F
